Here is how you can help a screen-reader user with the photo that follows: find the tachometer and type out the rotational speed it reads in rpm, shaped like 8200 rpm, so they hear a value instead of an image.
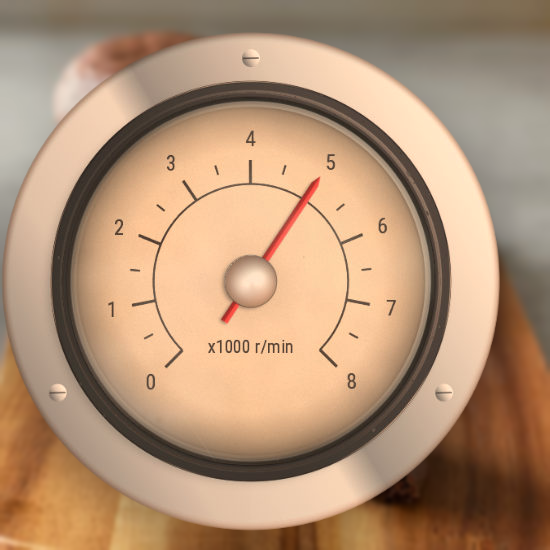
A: 5000 rpm
